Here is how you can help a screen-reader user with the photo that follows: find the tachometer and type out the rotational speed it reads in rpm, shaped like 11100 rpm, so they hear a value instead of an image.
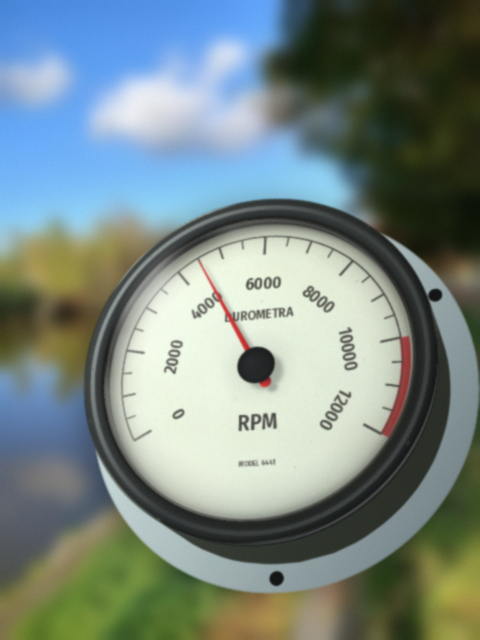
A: 4500 rpm
